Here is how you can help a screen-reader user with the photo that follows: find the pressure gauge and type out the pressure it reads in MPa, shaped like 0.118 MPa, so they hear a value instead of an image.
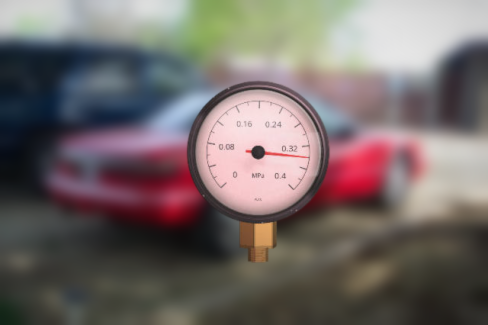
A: 0.34 MPa
